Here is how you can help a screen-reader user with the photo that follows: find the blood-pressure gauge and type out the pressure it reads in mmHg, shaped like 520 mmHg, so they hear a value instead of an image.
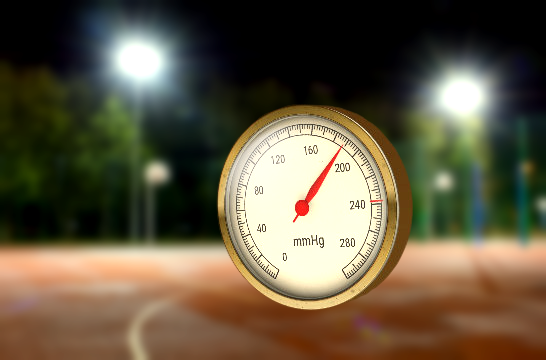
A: 190 mmHg
